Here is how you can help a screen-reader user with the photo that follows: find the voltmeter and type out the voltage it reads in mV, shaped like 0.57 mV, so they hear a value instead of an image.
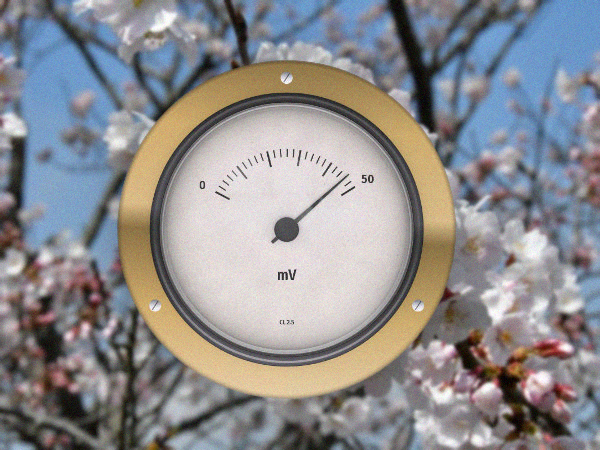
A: 46 mV
